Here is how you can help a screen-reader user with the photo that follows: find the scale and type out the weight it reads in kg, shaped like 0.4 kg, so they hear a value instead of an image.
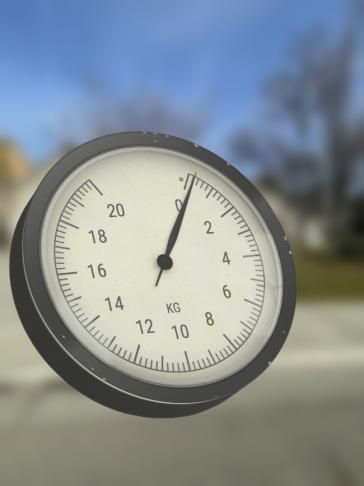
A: 0.2 kg
